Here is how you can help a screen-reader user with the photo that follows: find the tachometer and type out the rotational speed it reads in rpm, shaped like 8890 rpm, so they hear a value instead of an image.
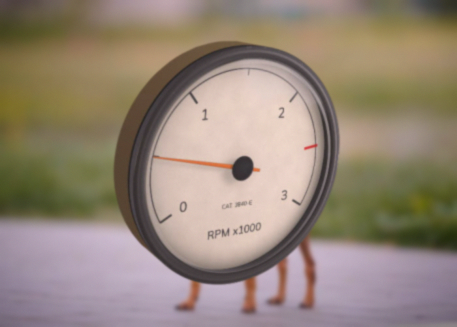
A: 500 rpm
